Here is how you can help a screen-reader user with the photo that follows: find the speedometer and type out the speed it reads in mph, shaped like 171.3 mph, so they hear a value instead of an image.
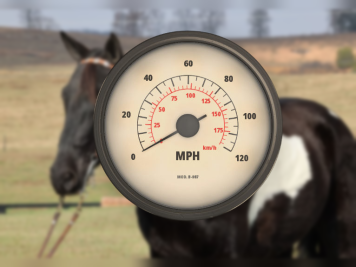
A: 0 mph
